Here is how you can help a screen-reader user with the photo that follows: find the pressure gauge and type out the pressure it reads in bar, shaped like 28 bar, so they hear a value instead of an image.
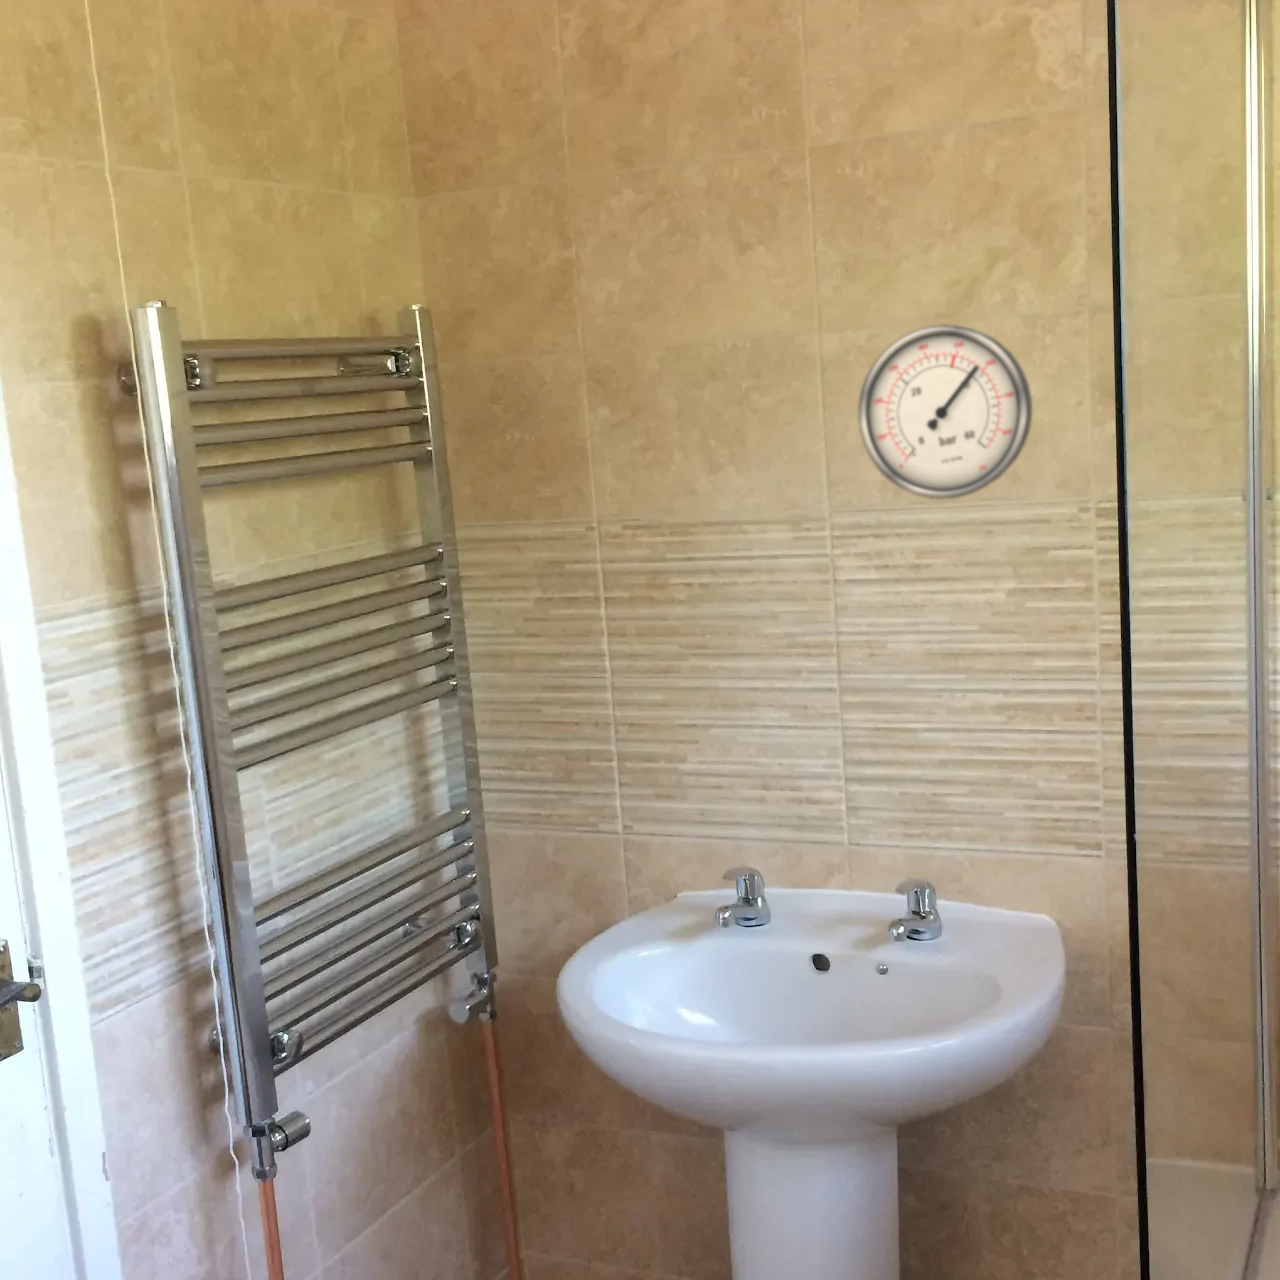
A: 40 bar
